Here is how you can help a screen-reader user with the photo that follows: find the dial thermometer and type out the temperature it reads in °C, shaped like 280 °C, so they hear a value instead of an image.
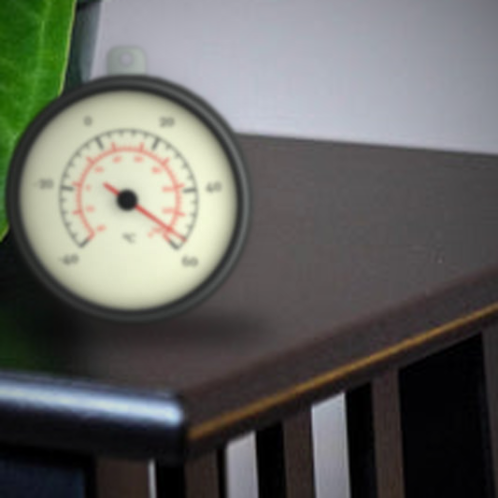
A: 56 °C
